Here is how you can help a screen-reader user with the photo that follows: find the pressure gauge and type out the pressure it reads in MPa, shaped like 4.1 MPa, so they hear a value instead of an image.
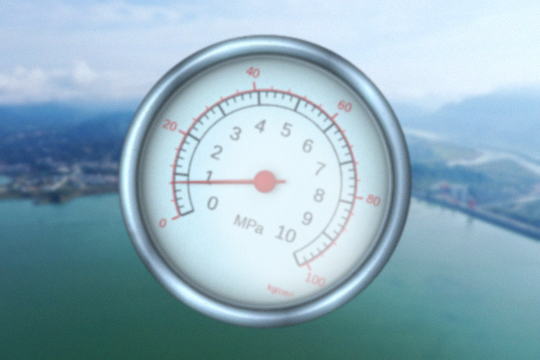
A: 0.8 MPa
